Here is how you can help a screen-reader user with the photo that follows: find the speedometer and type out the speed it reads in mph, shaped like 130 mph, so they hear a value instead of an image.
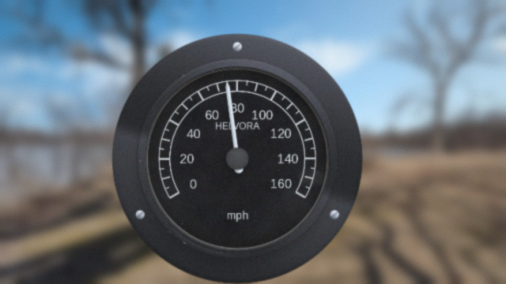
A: 75 mph
